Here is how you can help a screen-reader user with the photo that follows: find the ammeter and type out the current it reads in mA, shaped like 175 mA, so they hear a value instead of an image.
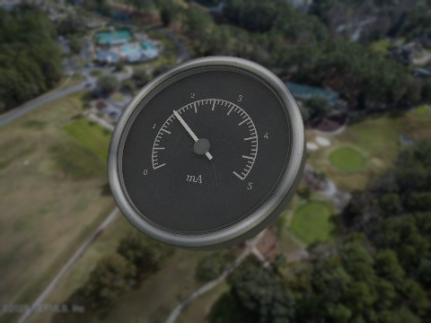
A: 1.5 mA
